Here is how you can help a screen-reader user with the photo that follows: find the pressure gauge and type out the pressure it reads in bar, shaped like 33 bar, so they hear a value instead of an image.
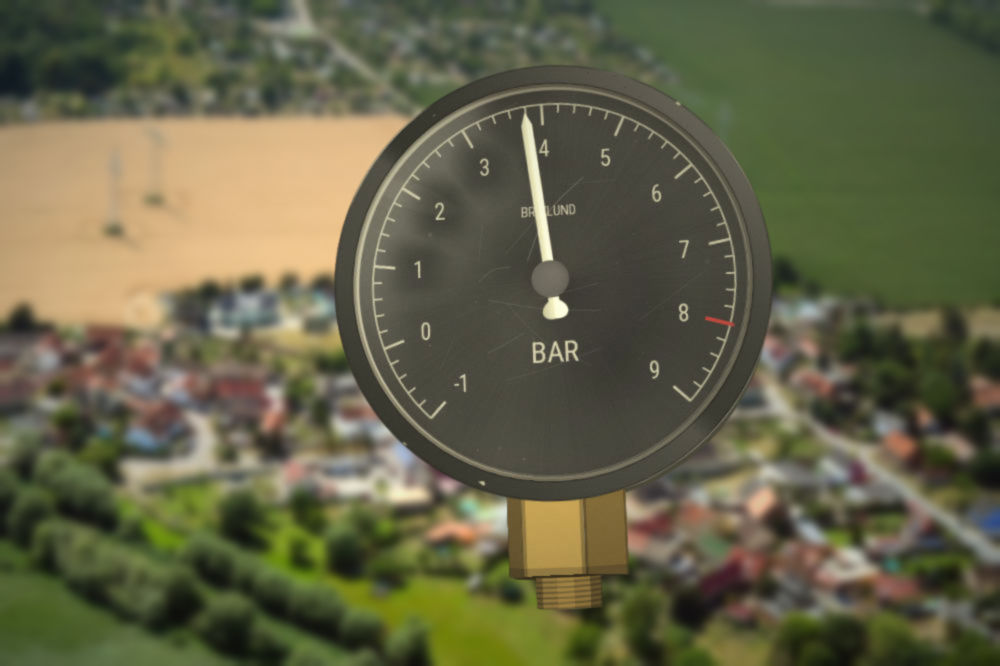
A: 3.8 bar
